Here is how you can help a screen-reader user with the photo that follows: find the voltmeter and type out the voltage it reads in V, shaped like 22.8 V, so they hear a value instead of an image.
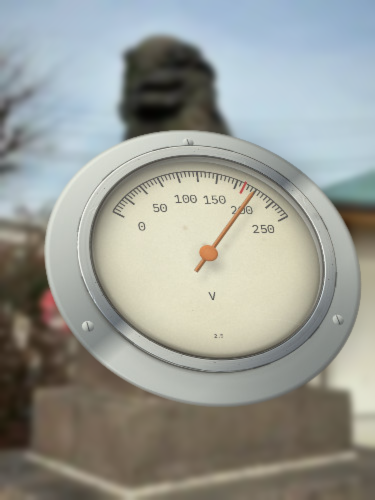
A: 200 V
